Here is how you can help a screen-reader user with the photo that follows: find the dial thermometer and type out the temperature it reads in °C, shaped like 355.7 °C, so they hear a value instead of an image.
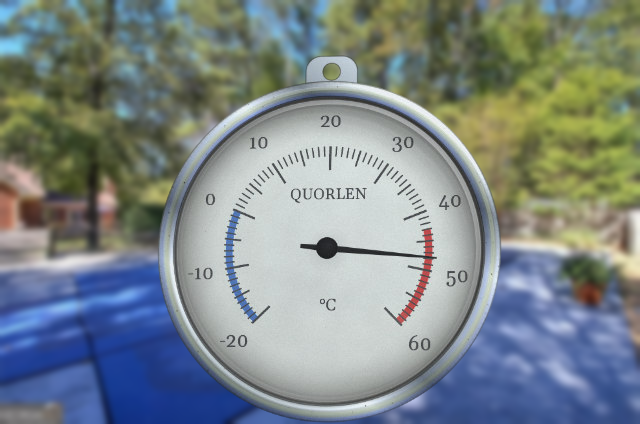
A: 48 °C
